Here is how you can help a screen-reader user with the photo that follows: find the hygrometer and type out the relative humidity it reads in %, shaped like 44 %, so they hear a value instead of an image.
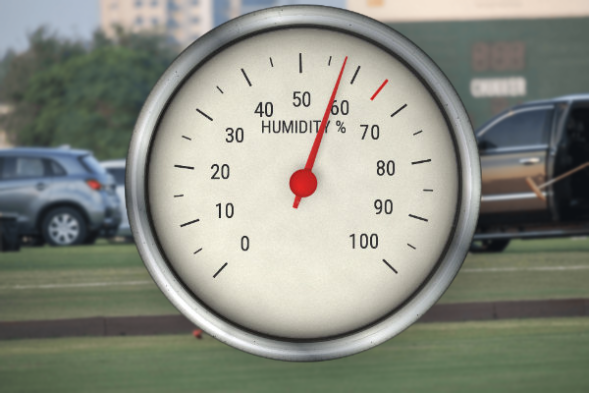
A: 57.5 %
